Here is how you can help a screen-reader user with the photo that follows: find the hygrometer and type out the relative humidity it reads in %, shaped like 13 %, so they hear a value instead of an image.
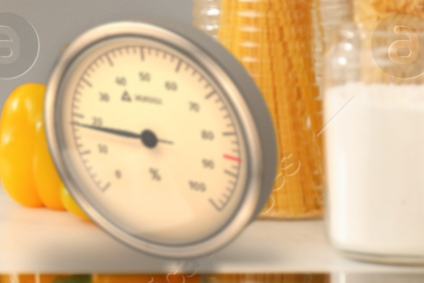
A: 18 %
